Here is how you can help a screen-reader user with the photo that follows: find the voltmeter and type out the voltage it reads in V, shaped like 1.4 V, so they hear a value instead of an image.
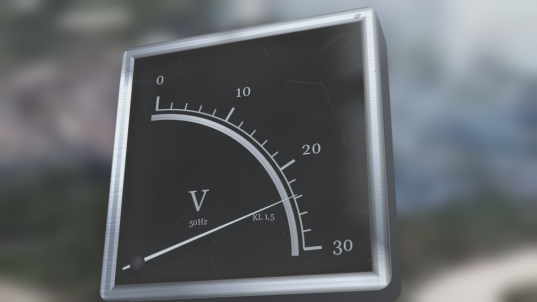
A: 24 V
